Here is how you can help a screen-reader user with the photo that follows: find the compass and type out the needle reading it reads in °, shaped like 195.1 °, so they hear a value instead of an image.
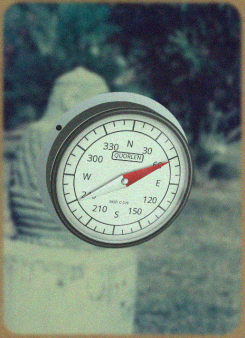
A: 60 °
